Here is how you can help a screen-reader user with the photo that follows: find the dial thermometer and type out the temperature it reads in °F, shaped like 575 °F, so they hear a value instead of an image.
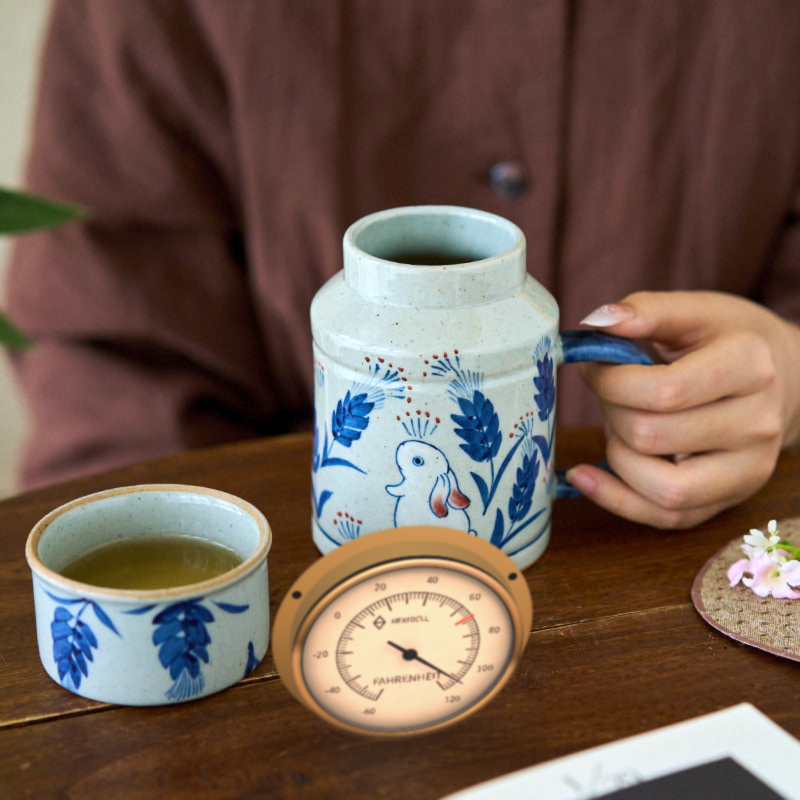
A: 110 °F
